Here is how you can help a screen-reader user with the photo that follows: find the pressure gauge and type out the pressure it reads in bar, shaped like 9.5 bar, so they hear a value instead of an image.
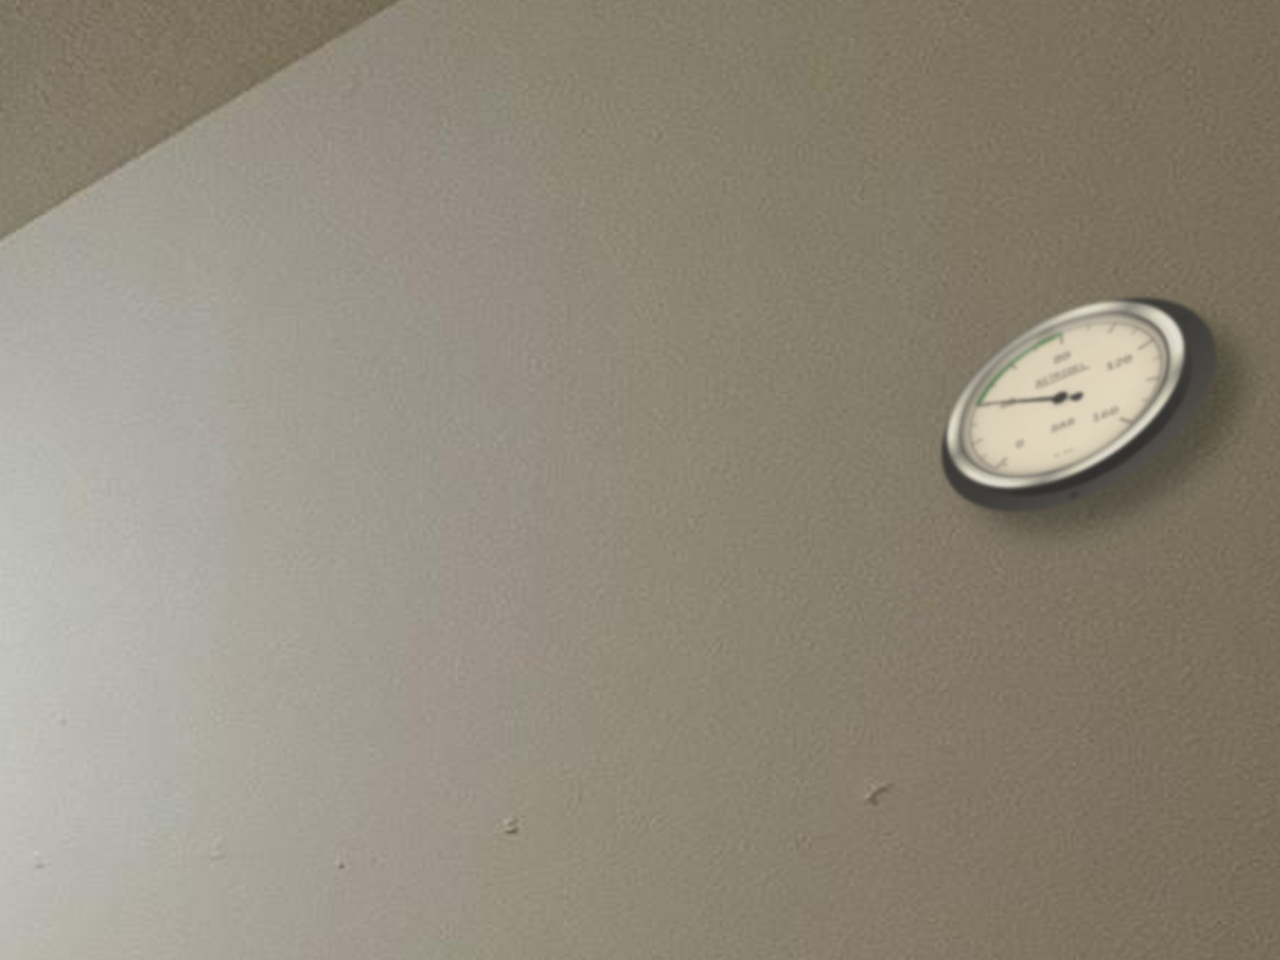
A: 40 bar
